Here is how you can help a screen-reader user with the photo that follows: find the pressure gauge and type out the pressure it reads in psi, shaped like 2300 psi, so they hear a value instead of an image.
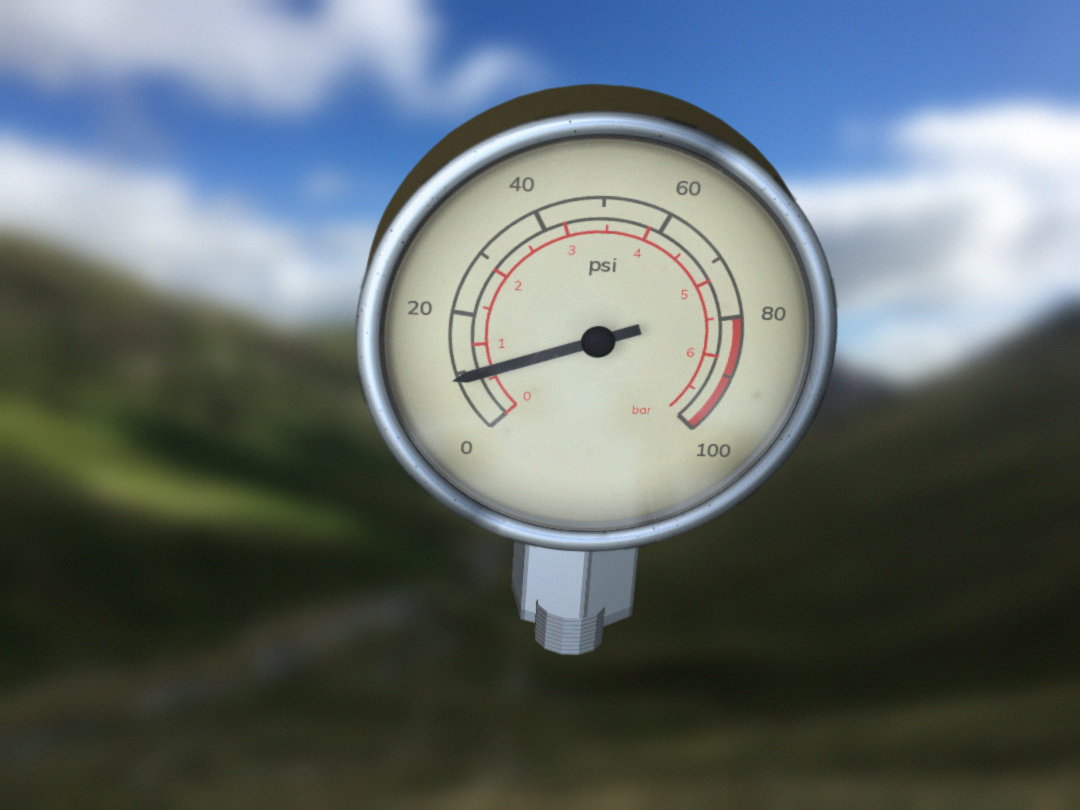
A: 10 psi
